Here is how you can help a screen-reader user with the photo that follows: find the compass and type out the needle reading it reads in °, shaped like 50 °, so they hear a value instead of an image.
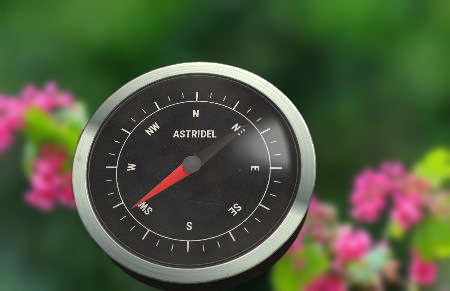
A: 230 °
